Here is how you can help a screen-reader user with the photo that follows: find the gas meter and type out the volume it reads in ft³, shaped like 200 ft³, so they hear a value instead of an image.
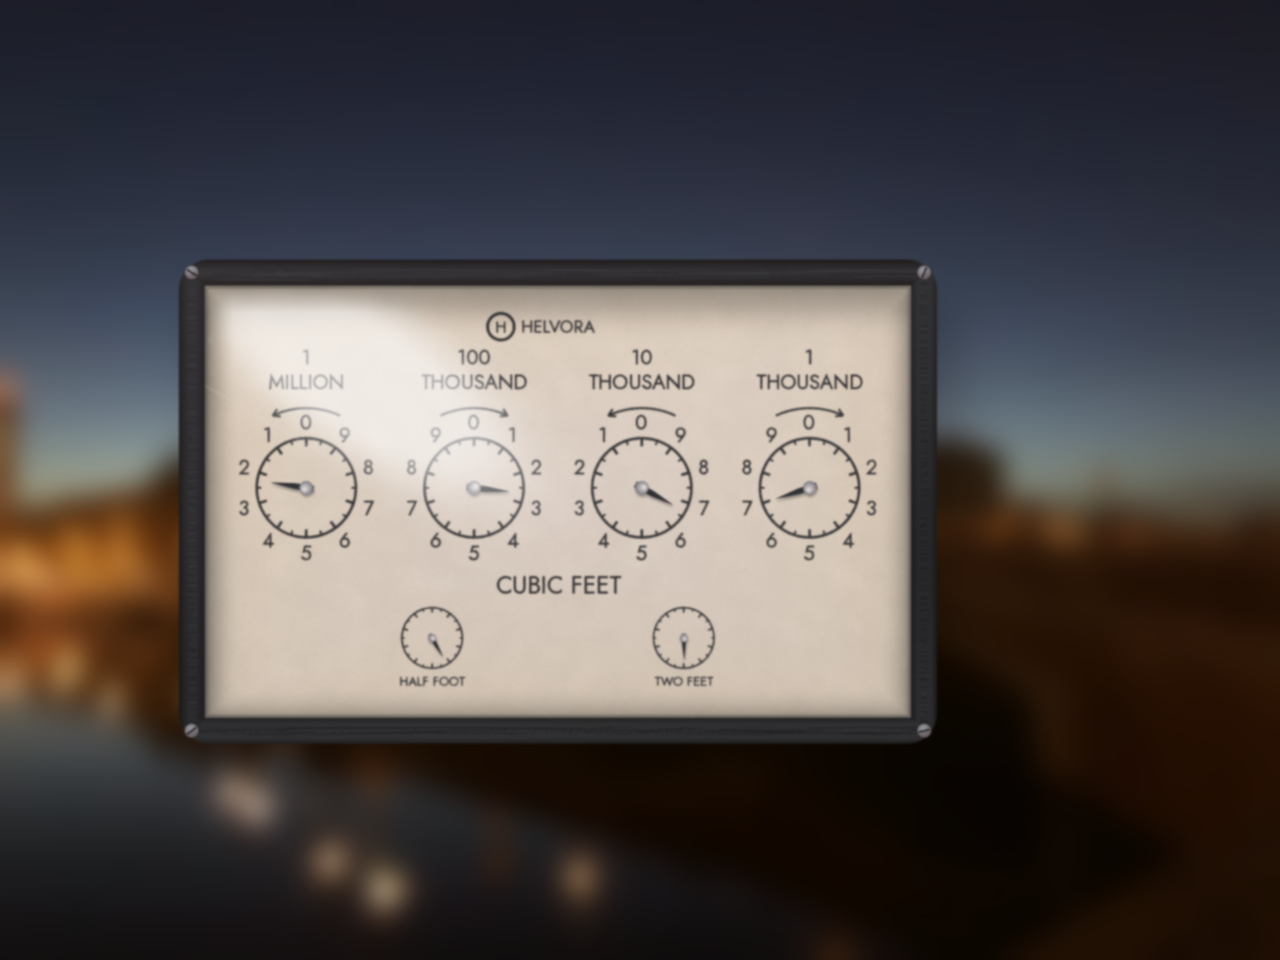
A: 226700 ft³
